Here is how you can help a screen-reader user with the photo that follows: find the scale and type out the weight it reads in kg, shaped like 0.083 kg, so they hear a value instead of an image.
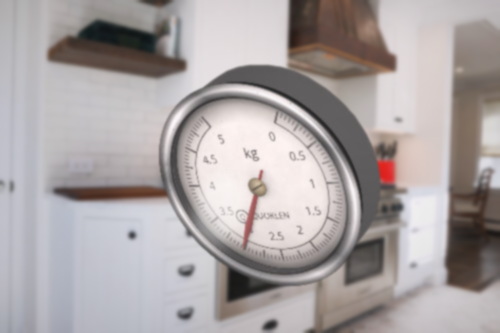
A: 3 kg
